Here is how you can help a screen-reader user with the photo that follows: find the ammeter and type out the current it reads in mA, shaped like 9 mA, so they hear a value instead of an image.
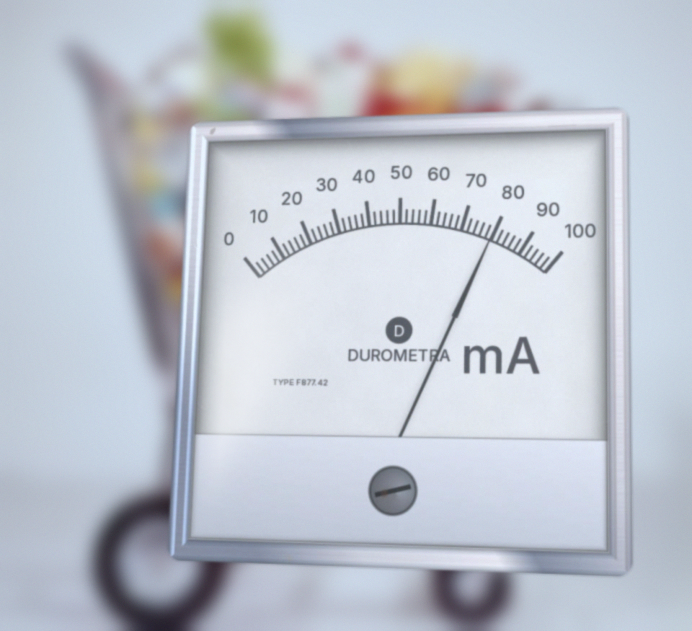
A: 80 mA
